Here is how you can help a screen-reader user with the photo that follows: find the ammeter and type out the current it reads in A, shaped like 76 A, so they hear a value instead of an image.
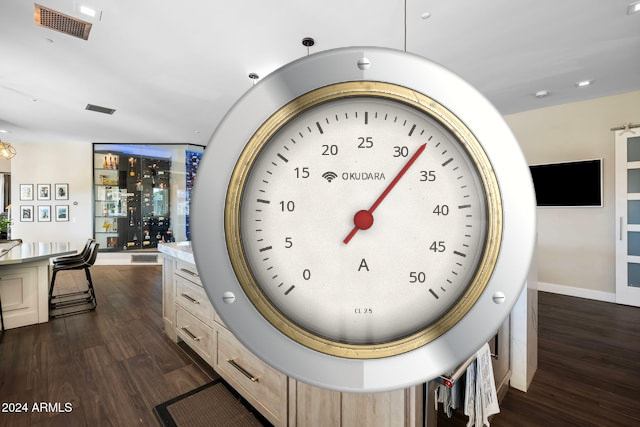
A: 32 A
